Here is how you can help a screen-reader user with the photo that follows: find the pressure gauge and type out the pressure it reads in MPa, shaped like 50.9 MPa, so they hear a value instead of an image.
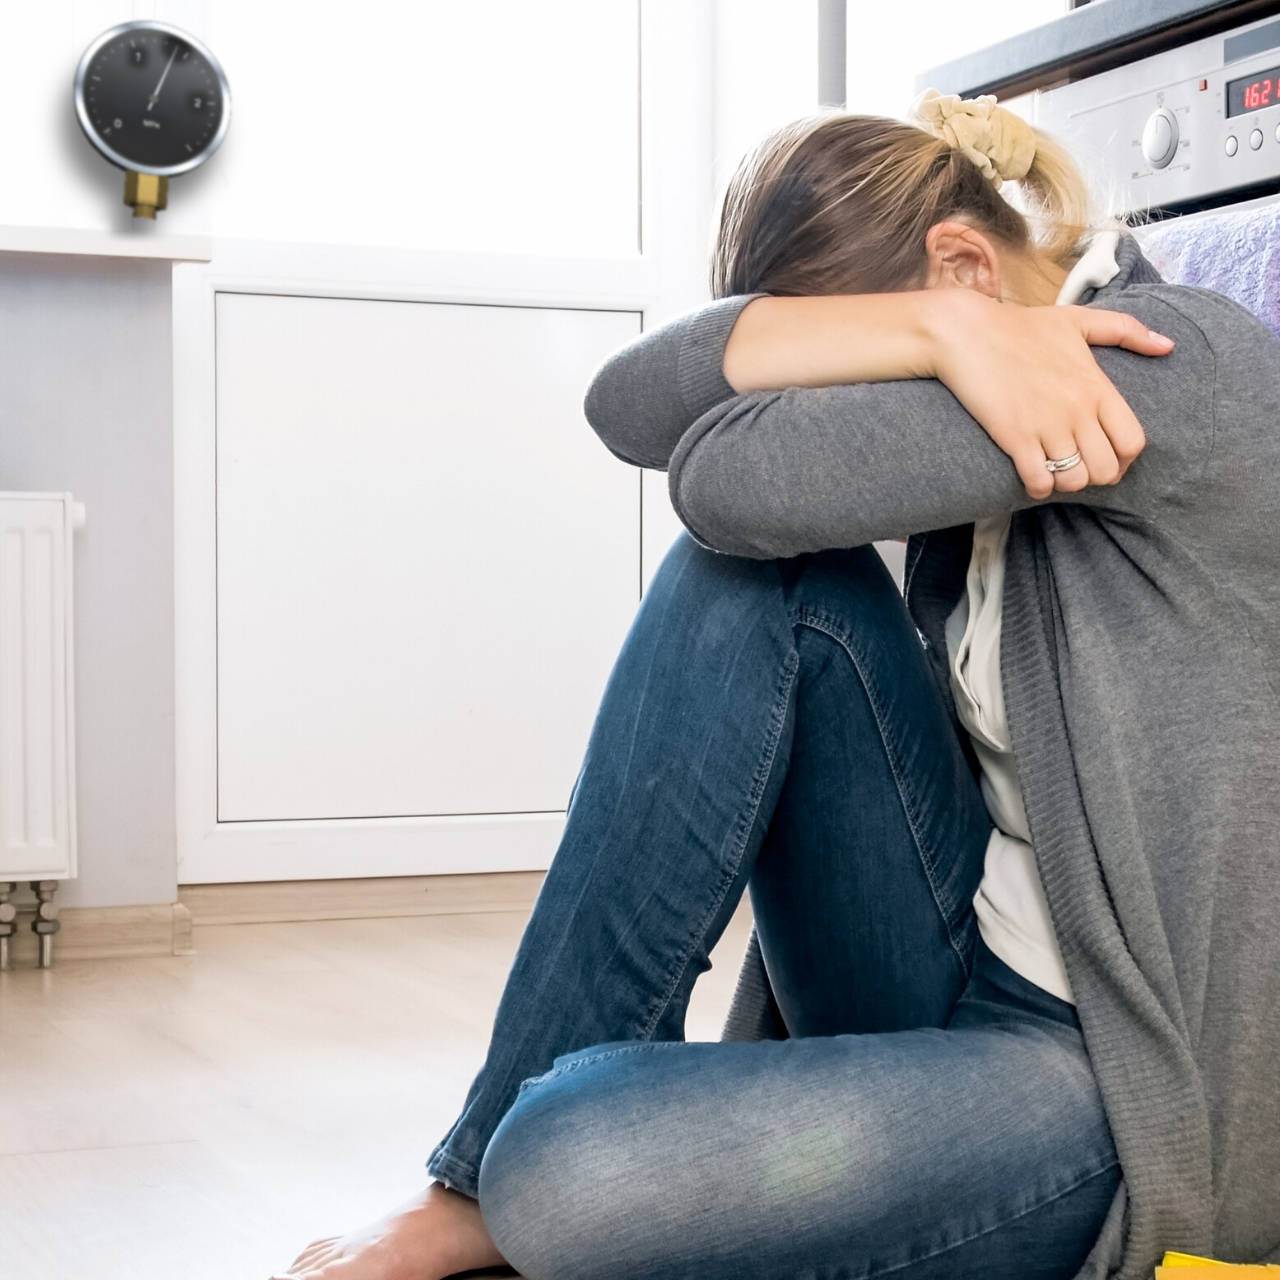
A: 1.4 MPa
